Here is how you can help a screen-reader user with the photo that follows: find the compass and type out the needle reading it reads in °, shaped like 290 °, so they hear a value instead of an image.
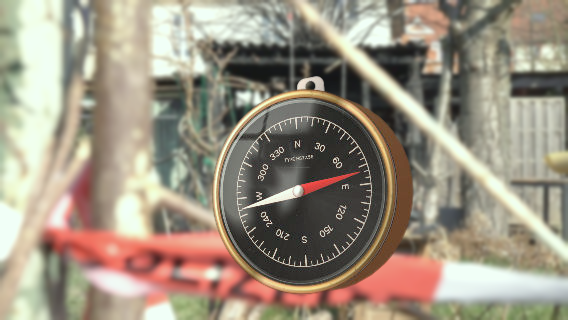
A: 80 °
